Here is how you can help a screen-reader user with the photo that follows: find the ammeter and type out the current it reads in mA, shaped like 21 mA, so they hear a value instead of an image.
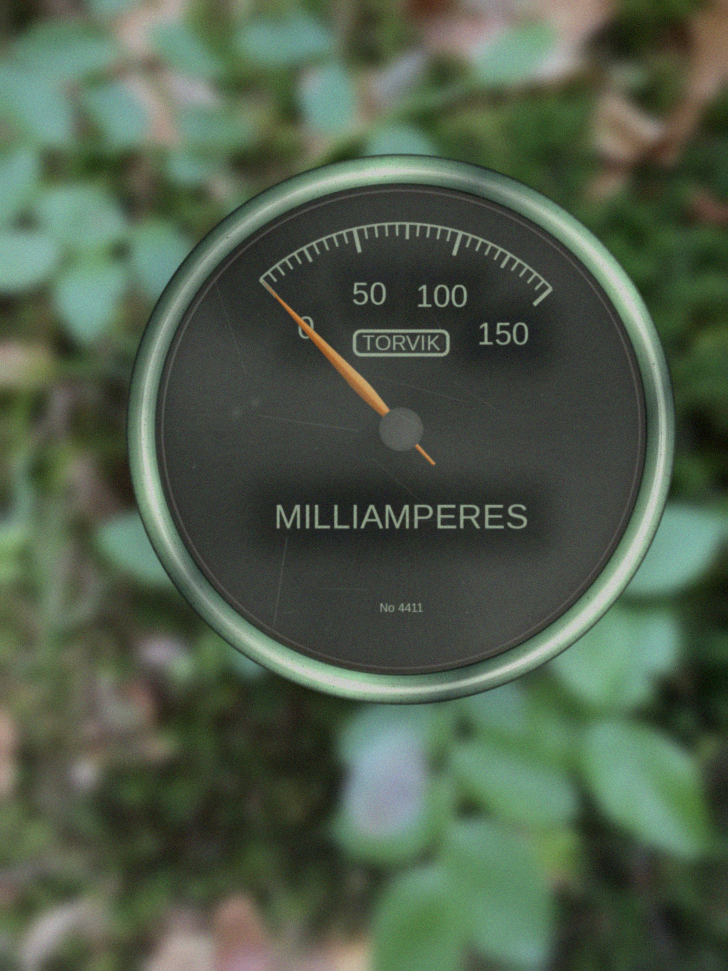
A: 0 mA
